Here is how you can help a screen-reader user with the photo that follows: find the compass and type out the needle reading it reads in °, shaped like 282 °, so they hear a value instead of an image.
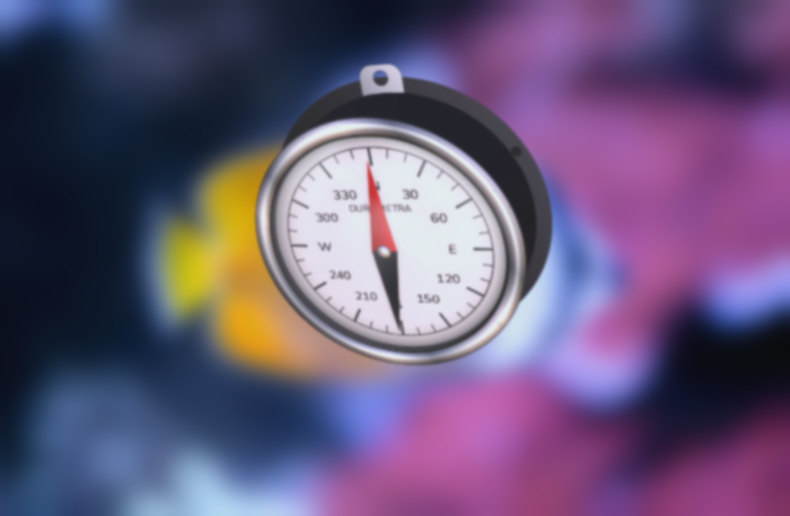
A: 0 °
